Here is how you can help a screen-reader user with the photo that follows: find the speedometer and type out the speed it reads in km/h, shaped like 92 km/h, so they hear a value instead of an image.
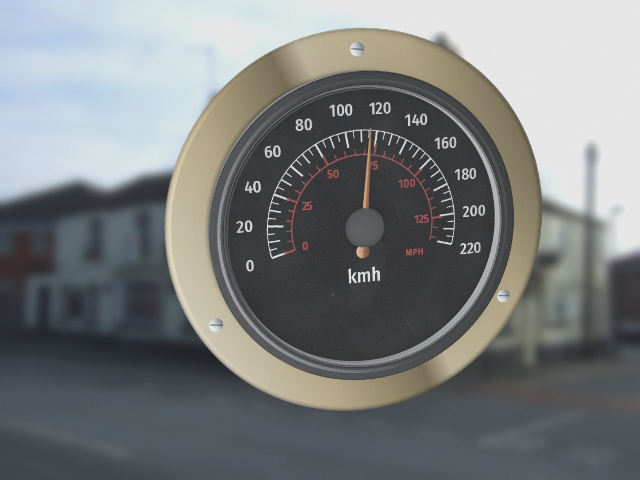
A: 115 km/h
